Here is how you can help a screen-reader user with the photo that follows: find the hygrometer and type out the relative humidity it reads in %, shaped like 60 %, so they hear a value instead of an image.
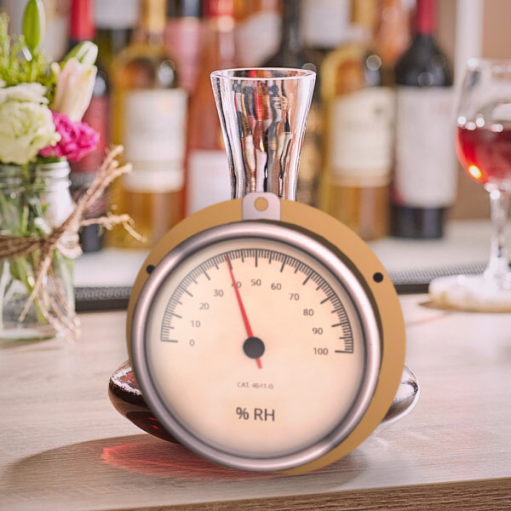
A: 40 %
